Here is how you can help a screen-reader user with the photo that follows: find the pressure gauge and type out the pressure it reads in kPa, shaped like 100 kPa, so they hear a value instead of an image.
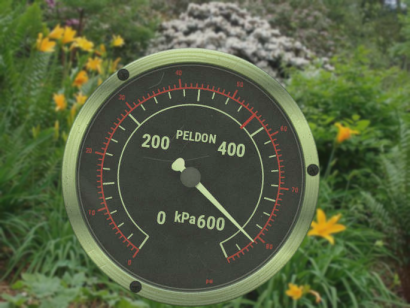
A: 560 kPa
